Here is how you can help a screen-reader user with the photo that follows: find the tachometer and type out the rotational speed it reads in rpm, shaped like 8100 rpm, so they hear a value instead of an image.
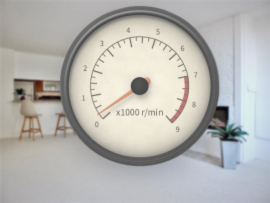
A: 250 rpm
